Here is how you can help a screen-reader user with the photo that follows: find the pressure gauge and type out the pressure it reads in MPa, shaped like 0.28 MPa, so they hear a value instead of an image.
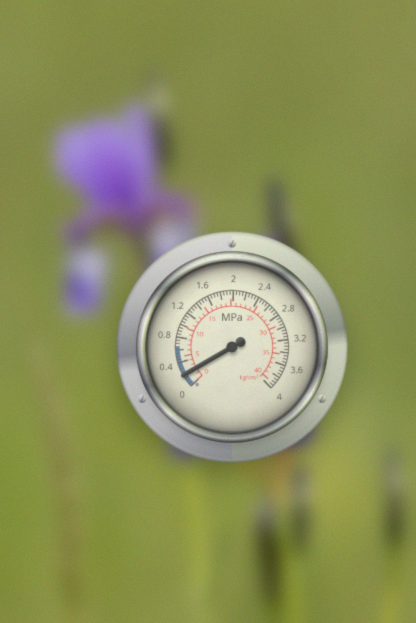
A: 0.2 MPa
